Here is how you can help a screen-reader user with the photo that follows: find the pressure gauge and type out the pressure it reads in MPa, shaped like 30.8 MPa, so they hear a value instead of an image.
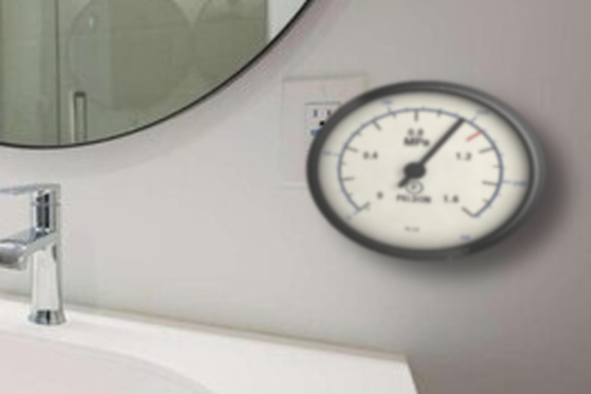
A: 1 MPa
